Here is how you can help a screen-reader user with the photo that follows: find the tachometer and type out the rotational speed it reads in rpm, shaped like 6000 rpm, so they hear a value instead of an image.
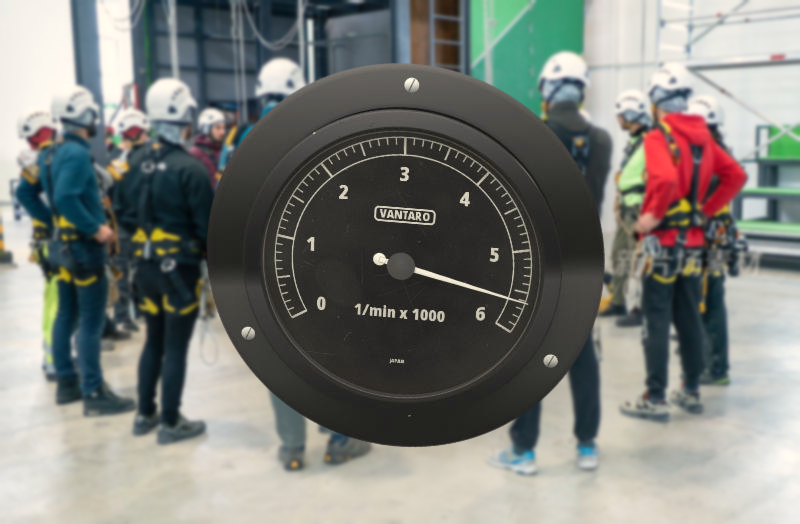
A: 5600 rpm
